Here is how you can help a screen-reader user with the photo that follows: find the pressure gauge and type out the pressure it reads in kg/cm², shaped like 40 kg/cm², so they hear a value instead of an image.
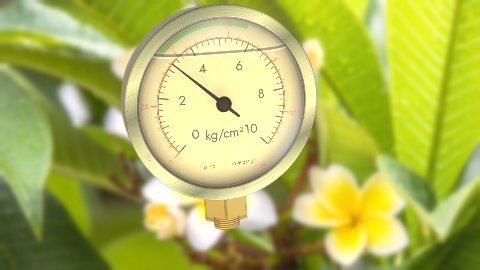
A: 3.2 kg/cm²
